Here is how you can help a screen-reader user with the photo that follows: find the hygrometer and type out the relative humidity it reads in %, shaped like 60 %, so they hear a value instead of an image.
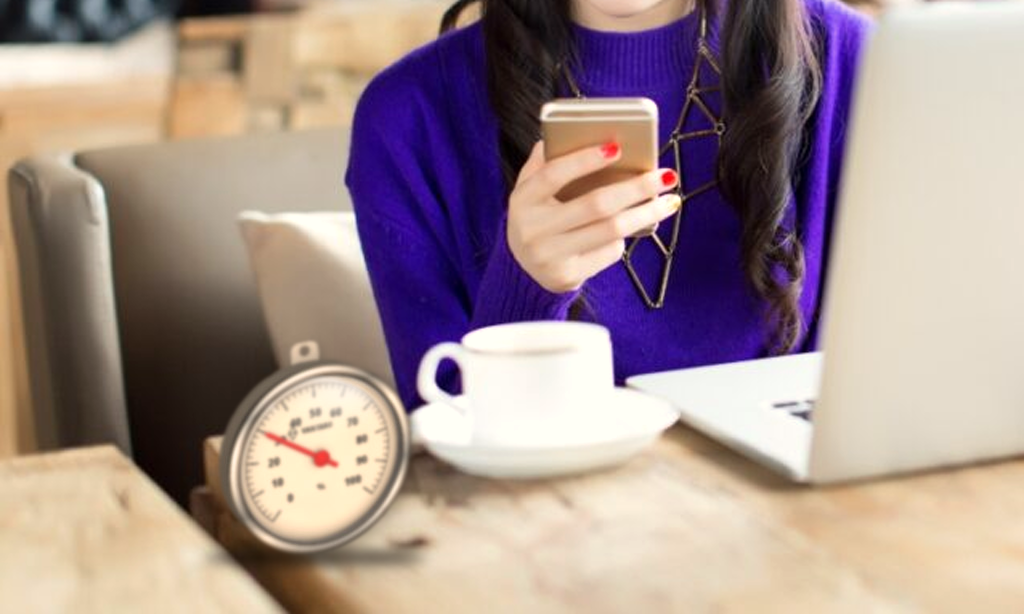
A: 30 %
